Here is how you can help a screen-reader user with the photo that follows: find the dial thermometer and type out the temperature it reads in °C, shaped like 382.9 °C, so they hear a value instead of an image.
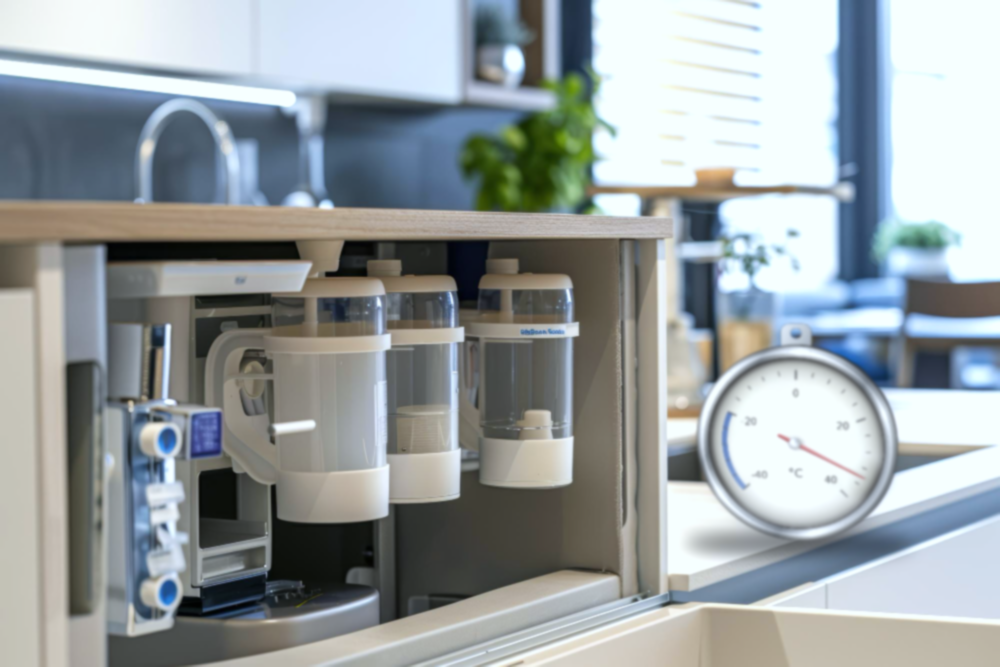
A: 34 °C
